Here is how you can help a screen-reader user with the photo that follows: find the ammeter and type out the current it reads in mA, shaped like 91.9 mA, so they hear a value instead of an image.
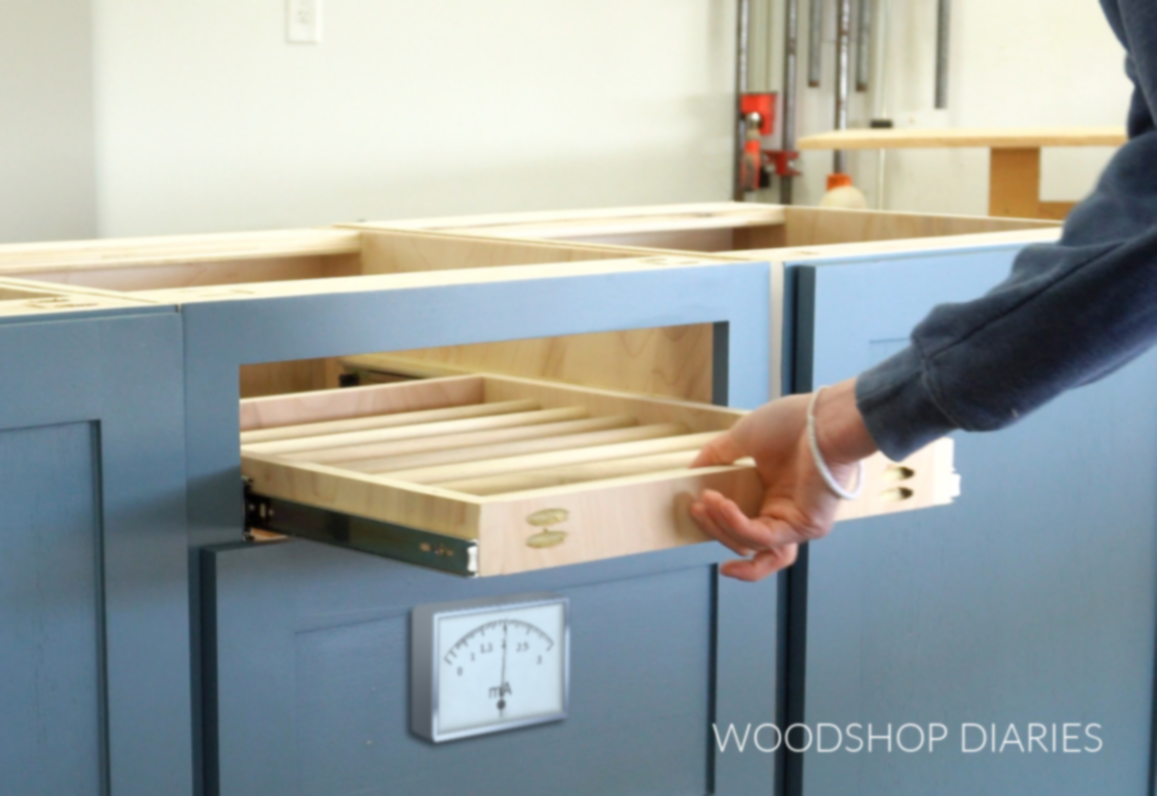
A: 2 mA
